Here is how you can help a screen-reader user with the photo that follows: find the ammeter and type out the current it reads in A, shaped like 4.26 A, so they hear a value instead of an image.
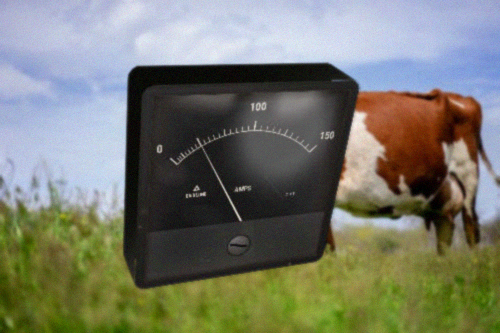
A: 50 A
